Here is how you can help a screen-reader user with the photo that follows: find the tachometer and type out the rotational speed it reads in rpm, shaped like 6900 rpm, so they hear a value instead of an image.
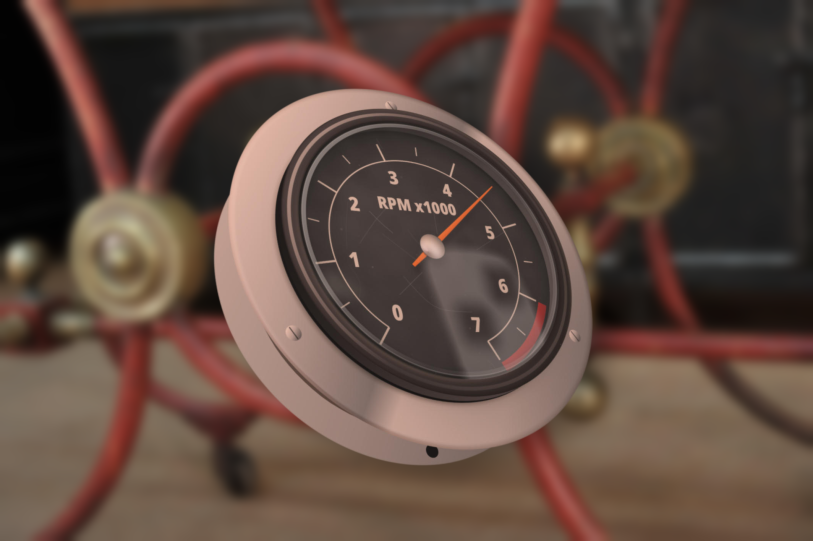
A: 4500 rpm
